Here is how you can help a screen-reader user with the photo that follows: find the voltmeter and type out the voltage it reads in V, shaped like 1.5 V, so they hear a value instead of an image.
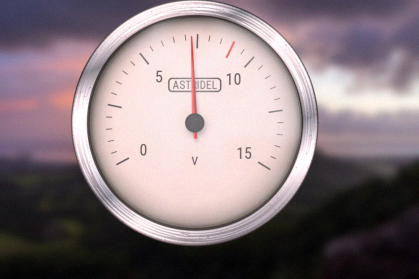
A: 7.25 V
